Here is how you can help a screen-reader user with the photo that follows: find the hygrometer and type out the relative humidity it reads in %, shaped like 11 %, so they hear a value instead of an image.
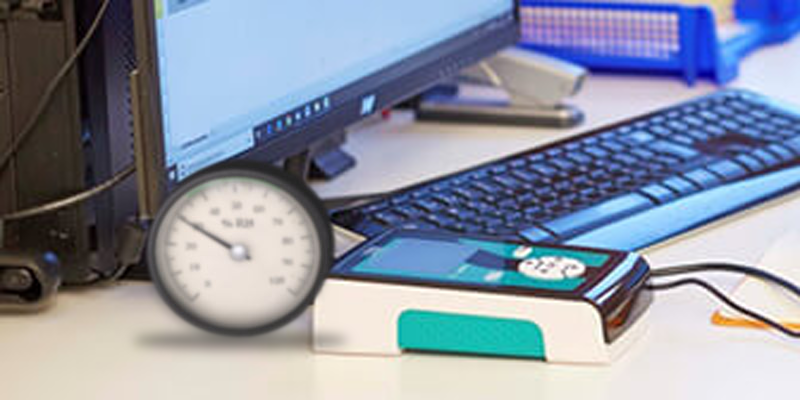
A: 30 %
